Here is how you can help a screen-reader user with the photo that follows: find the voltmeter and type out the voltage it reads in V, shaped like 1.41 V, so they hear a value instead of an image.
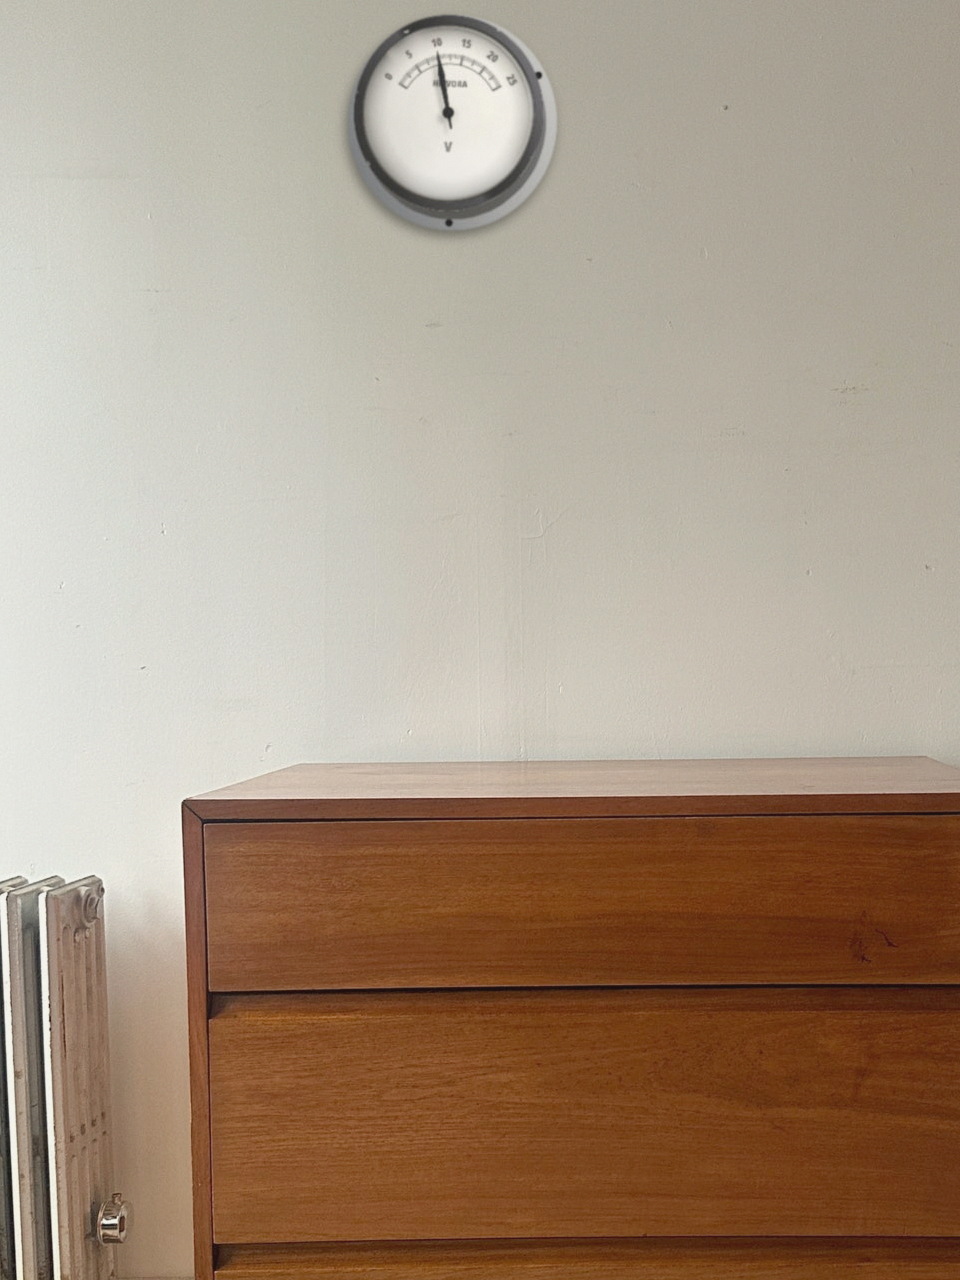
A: 10 V
